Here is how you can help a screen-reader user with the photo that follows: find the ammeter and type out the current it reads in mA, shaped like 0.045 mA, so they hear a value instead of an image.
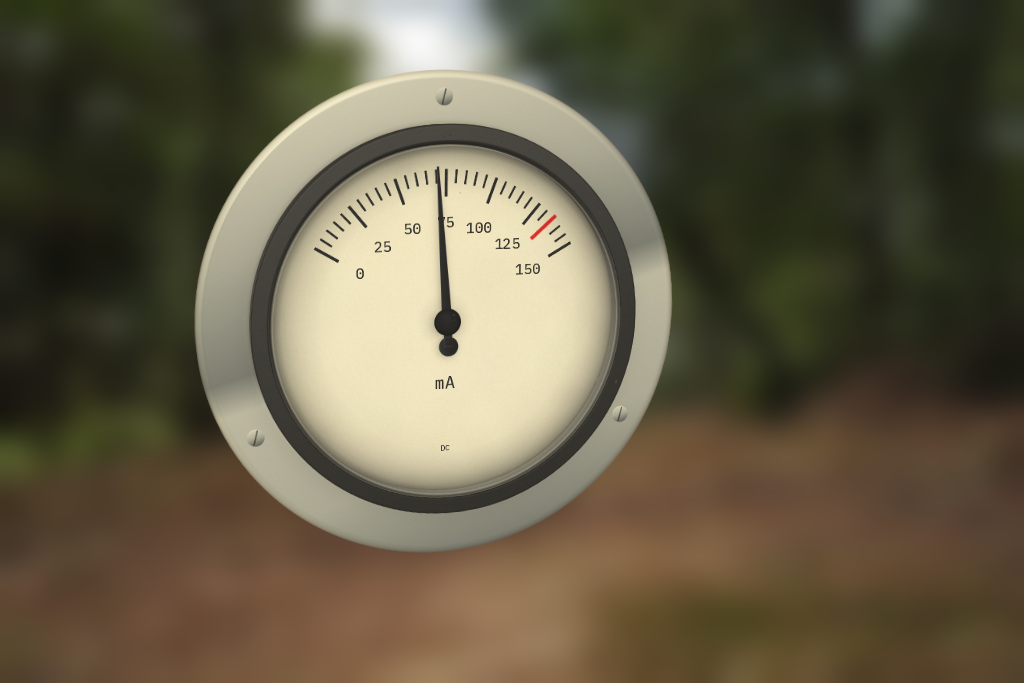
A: 70 mA
